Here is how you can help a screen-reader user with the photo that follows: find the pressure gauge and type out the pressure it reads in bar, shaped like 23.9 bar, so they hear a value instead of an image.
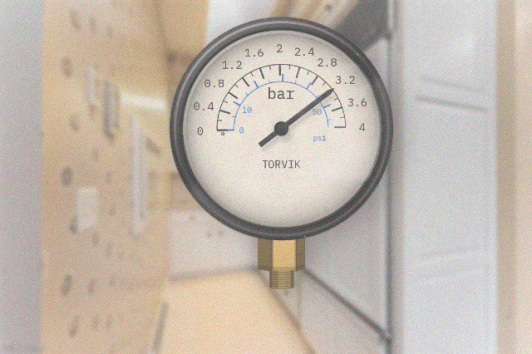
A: 3.2 bar
